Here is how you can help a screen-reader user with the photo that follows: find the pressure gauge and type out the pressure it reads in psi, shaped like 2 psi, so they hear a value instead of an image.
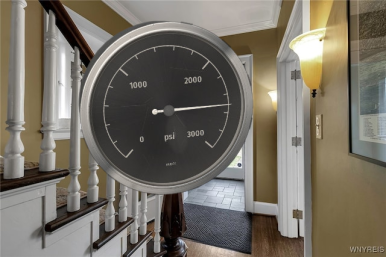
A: 2500 psi
